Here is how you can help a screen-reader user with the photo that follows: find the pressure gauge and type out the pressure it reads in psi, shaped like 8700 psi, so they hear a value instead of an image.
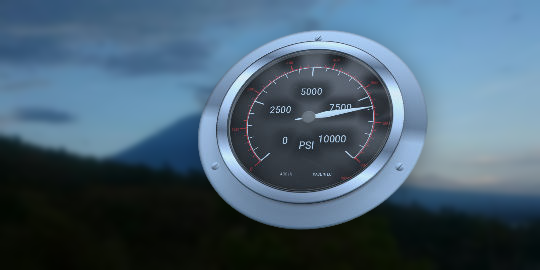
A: 8000 psi
